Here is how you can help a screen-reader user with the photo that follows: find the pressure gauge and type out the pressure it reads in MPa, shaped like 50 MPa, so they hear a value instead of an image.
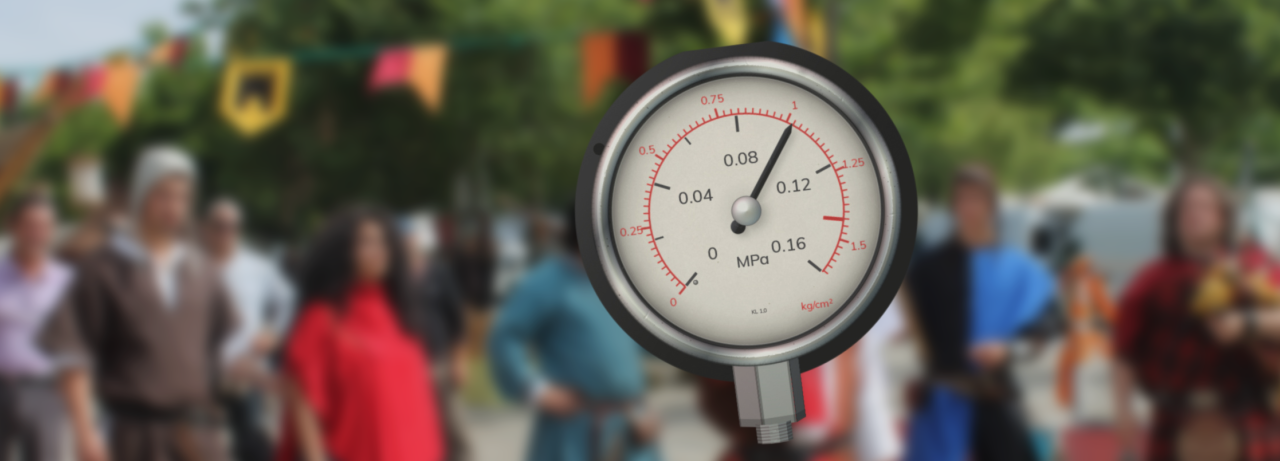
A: 0.1 MPa
